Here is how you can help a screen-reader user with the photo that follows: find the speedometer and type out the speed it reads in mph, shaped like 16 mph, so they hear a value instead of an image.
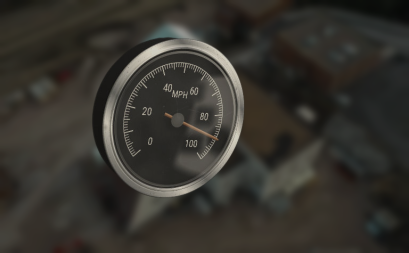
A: 90 mph
